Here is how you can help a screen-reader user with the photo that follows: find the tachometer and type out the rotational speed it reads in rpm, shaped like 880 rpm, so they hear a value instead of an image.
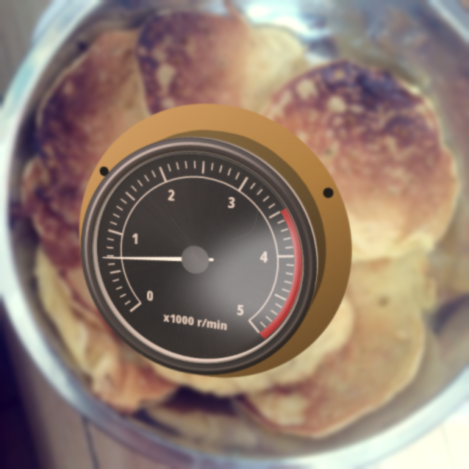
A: 700 rpm
